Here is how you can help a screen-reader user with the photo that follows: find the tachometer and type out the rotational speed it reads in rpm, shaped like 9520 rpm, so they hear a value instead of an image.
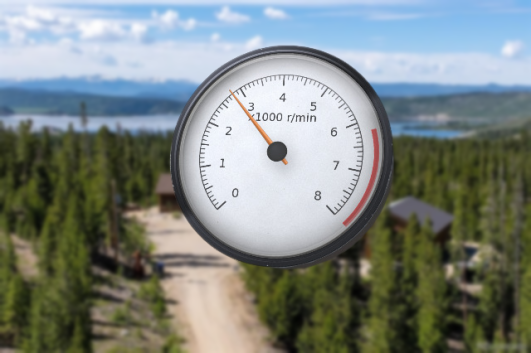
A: 2800 rpm
